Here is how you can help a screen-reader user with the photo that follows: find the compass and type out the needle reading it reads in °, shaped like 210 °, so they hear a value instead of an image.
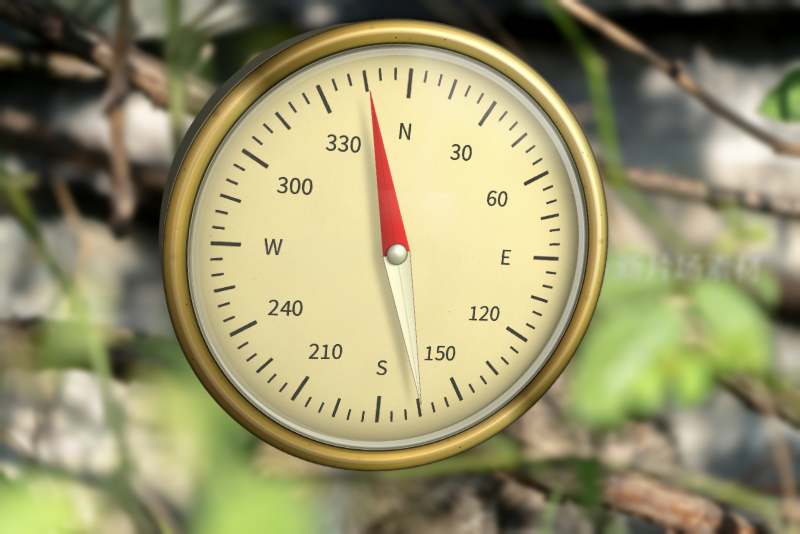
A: 345 °
